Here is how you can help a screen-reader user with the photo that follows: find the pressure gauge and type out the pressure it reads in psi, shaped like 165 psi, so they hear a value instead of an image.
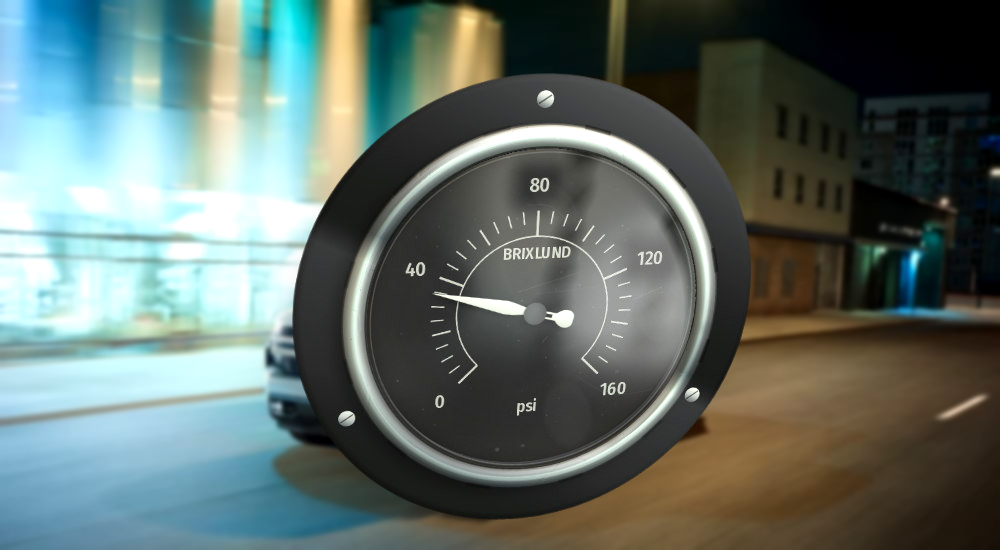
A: 35 psi
